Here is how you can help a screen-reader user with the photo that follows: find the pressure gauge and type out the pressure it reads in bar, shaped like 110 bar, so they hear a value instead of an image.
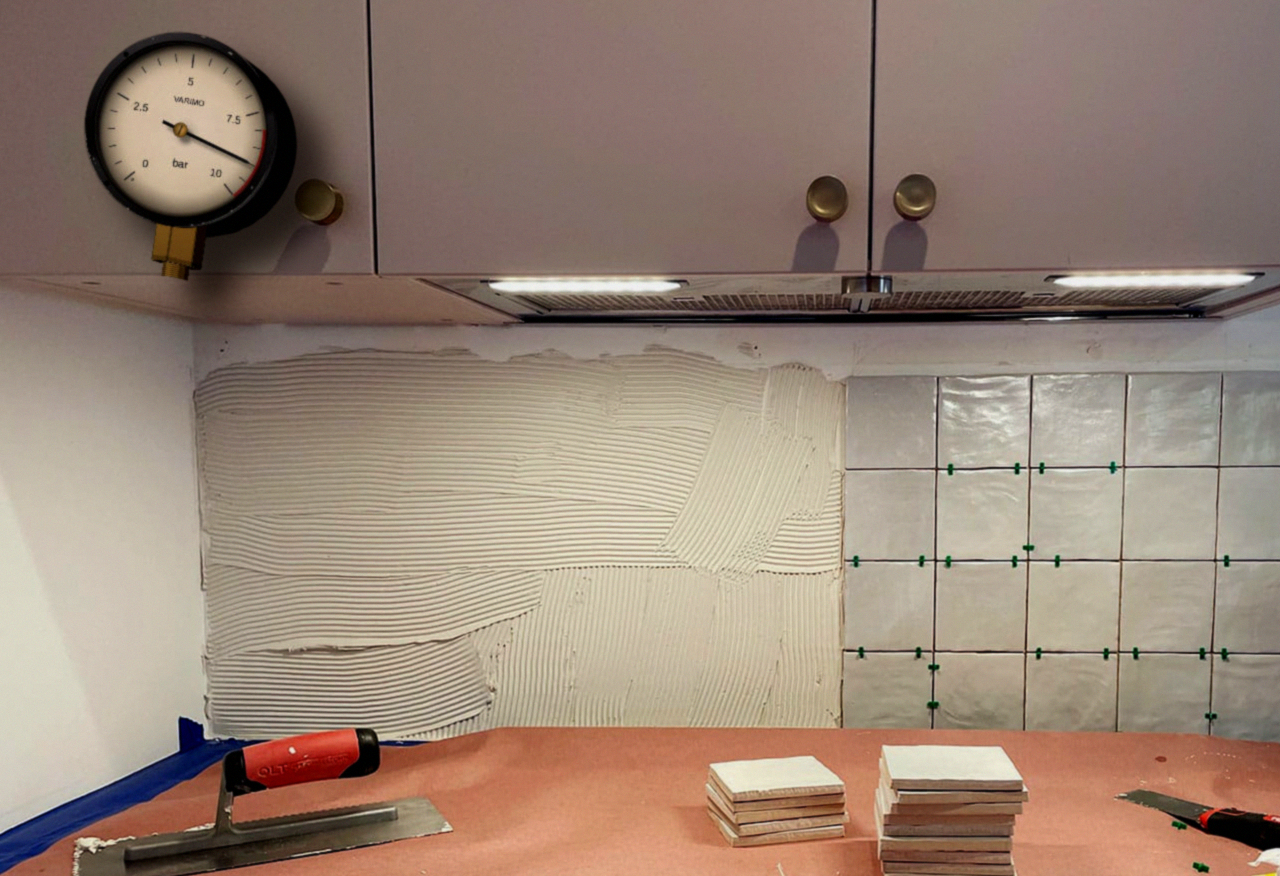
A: 9 bar
